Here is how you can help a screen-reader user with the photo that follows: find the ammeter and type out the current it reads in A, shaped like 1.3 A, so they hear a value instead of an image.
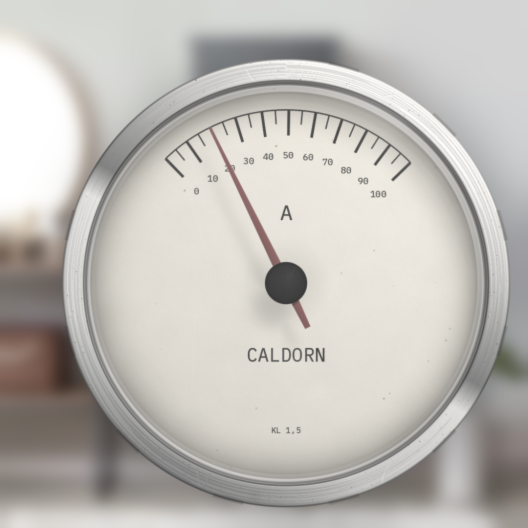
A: 20 A
